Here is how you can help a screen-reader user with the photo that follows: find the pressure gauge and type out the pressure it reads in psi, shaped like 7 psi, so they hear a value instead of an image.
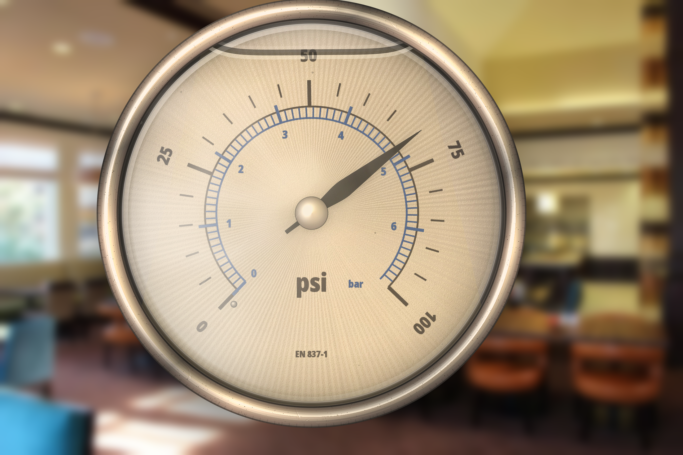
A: 70 psi
